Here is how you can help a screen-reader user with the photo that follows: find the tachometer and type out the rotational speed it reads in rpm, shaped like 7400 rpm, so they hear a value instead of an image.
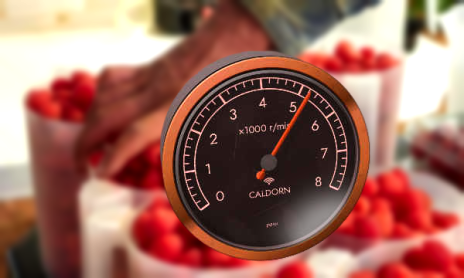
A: 5200 rpm
